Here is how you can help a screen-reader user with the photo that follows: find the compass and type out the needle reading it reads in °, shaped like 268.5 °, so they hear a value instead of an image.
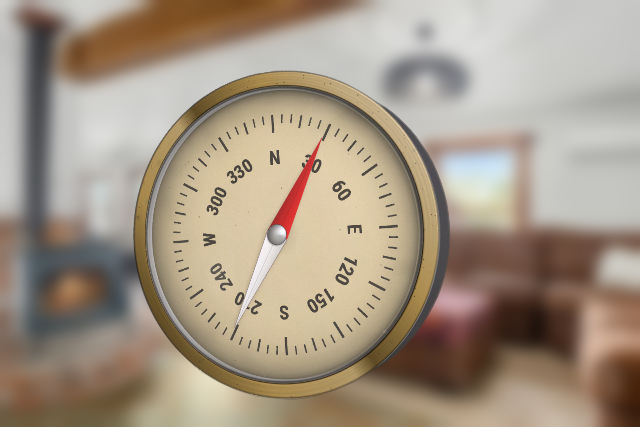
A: 30 °
